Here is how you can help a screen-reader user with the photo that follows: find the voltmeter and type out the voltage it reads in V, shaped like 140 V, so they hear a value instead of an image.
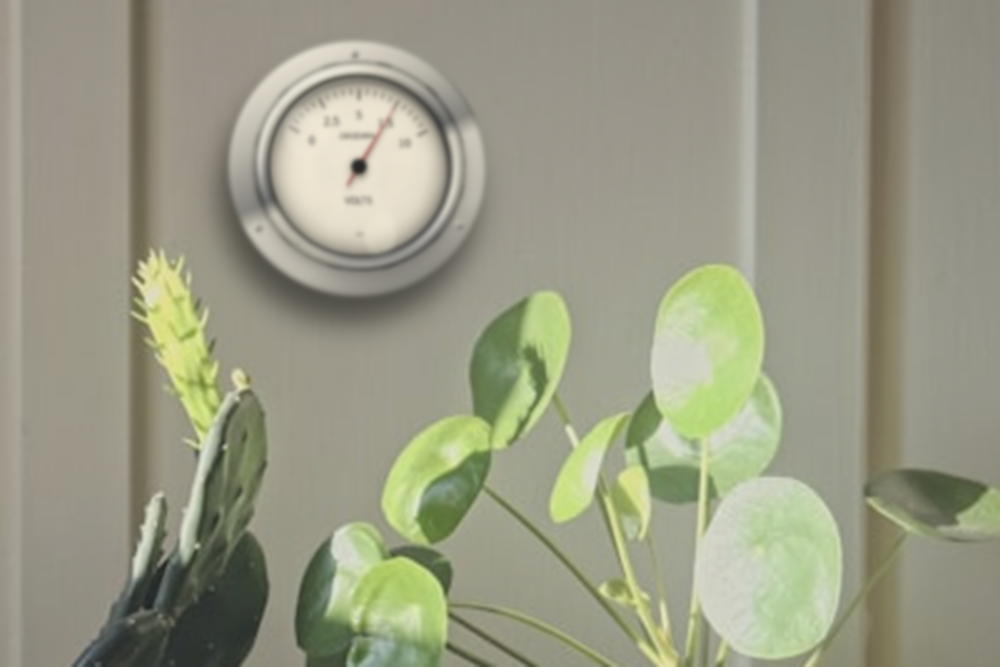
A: 7.5 V
